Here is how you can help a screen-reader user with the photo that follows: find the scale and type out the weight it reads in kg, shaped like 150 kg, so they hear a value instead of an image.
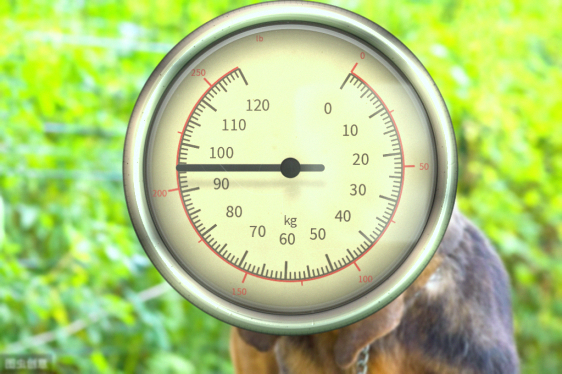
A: 95 kg
